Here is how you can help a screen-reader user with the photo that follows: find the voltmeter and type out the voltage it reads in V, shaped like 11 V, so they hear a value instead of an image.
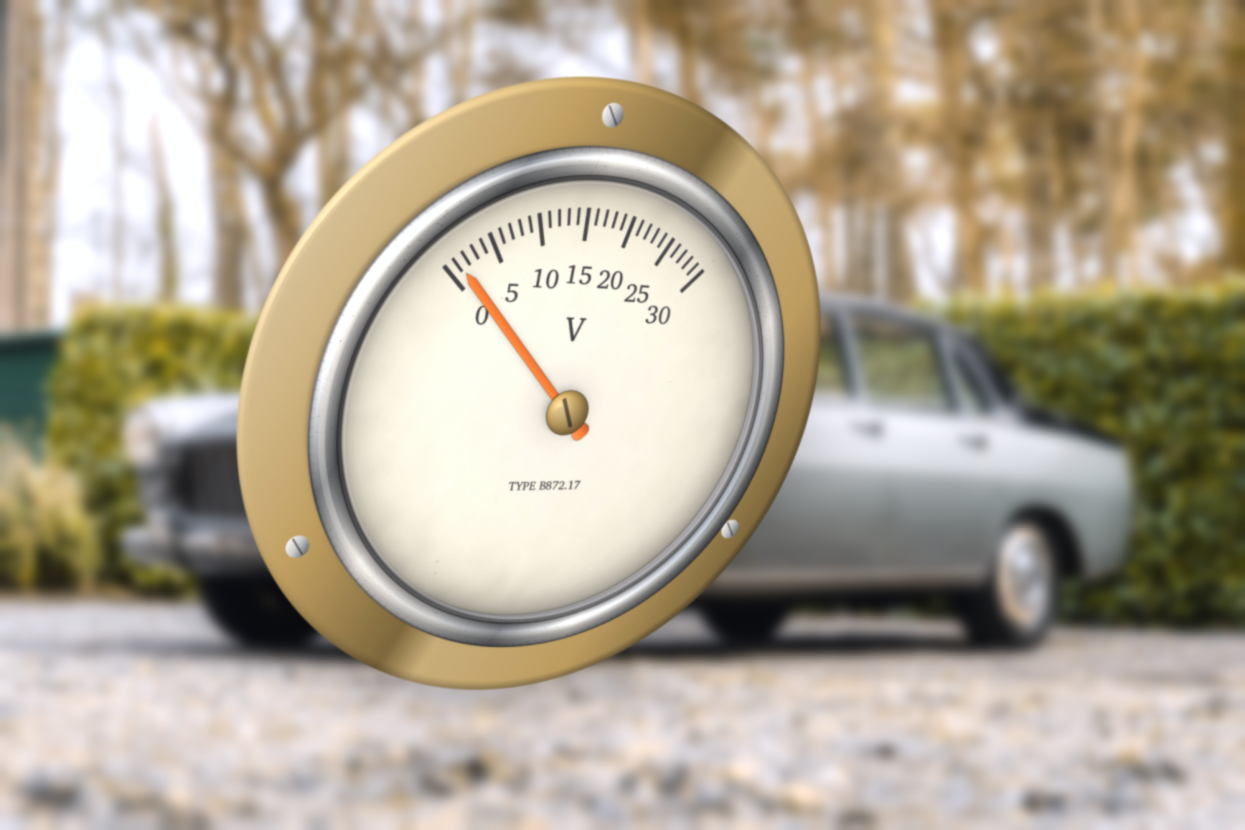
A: 1 V
